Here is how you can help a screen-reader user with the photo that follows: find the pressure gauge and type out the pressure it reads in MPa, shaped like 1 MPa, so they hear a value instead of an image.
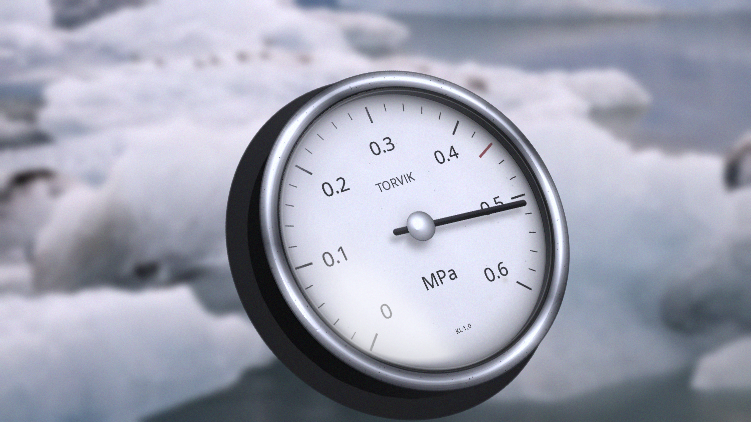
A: 0.51 MPa
